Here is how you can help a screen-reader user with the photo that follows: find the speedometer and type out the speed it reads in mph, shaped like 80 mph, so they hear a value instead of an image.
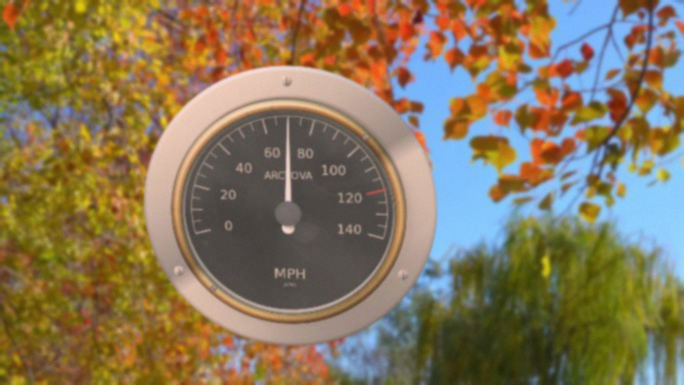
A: 70 mph
